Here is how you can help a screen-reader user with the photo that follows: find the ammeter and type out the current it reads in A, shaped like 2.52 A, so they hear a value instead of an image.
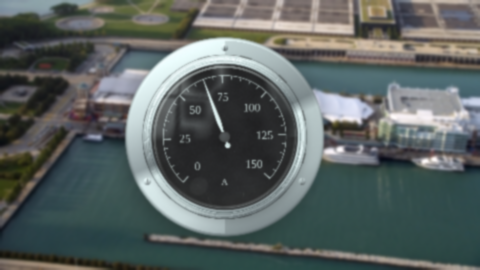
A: 65 A
